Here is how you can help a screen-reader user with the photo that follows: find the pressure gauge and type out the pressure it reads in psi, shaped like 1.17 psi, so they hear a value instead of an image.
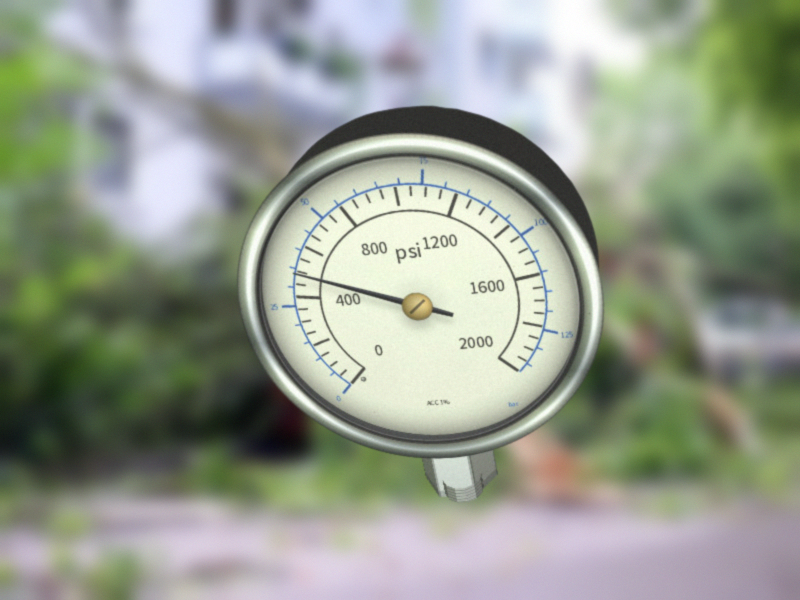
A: 500 psi
